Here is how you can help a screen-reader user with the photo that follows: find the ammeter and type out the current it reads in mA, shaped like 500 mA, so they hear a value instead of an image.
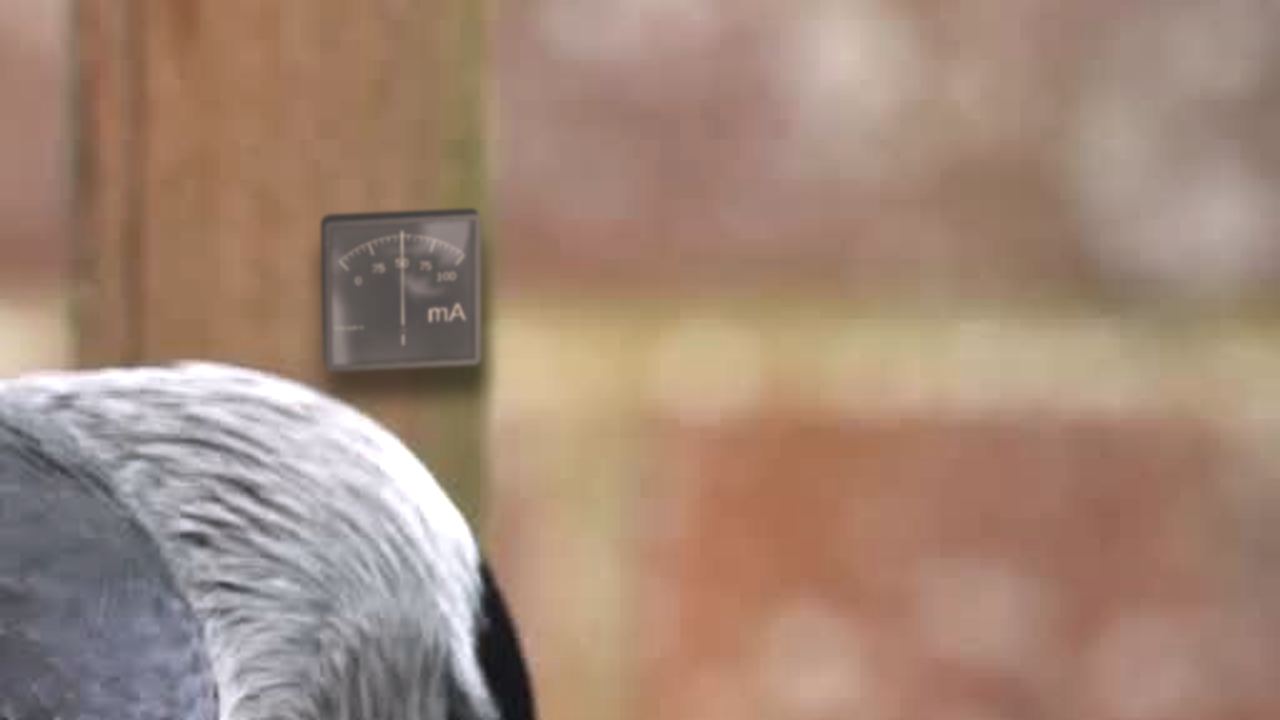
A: 50 mA
